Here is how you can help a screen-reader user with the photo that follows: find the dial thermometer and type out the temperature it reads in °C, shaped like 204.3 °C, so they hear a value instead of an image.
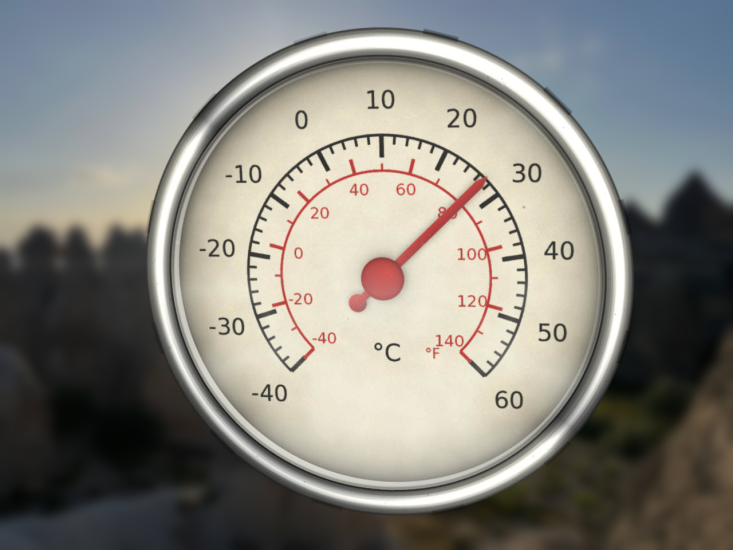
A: 27 °C
